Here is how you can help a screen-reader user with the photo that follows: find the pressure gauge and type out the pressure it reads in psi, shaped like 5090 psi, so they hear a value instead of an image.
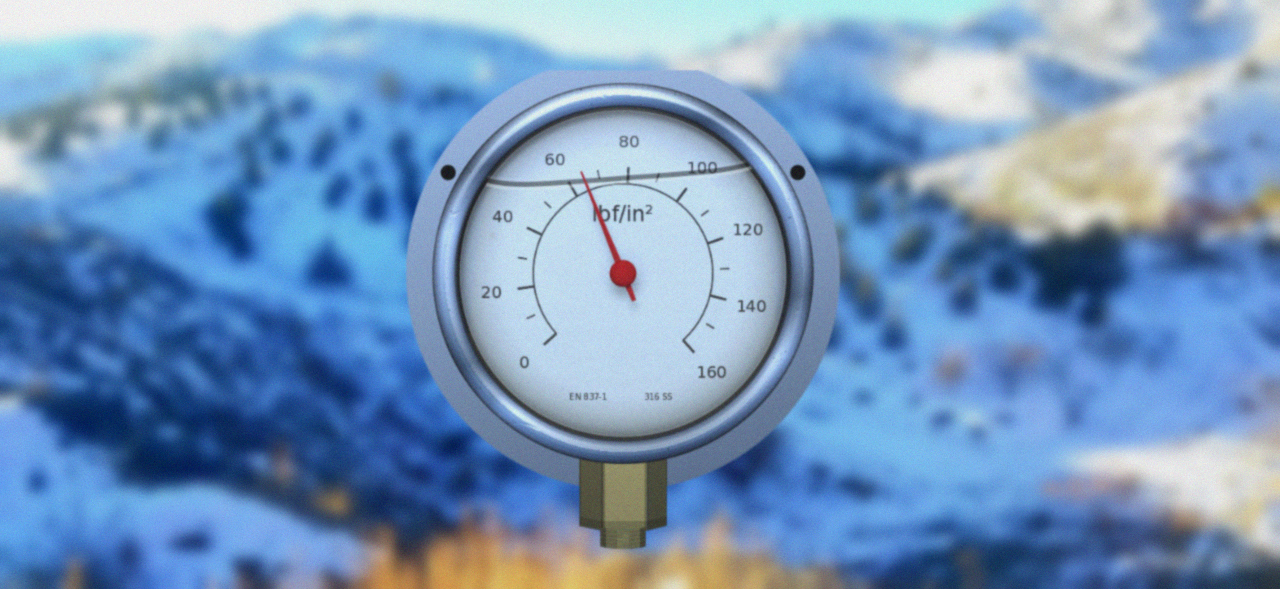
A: 65 psi
